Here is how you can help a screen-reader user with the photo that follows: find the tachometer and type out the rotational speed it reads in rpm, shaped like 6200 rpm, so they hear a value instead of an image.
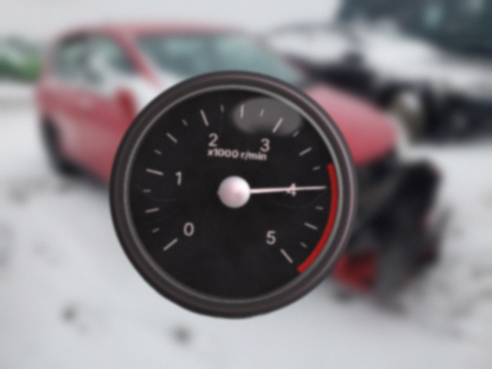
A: 4000 rpm
